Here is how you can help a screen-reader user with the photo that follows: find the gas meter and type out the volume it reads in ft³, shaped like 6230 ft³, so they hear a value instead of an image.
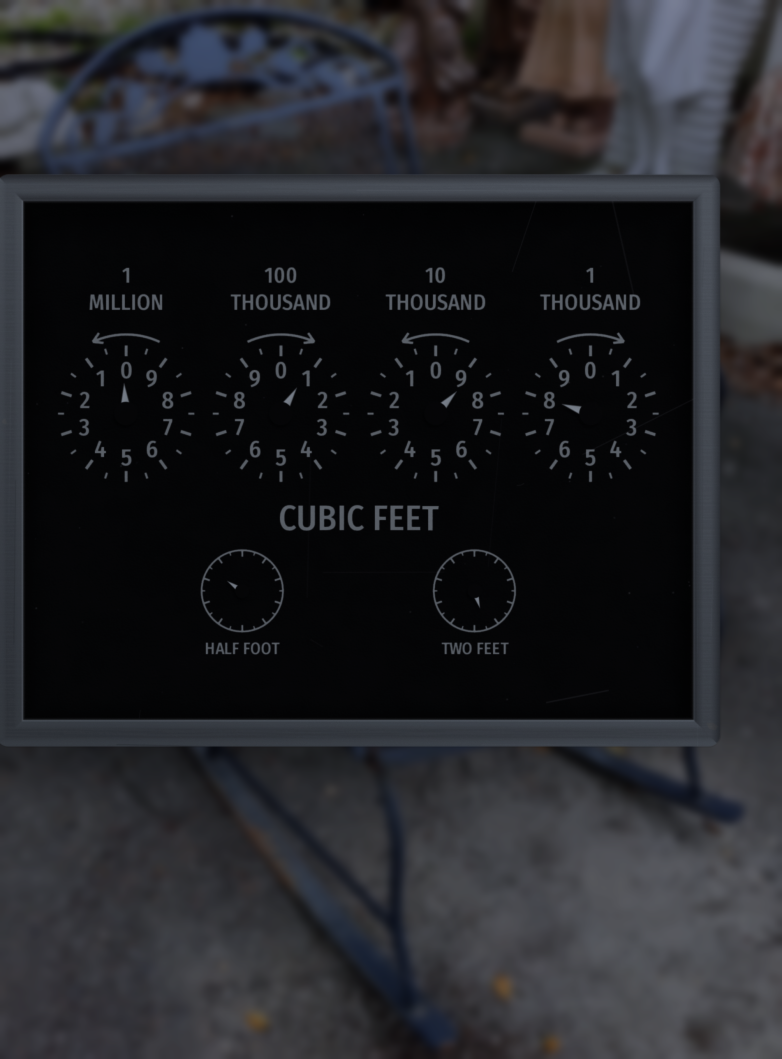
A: 8800 ft³
